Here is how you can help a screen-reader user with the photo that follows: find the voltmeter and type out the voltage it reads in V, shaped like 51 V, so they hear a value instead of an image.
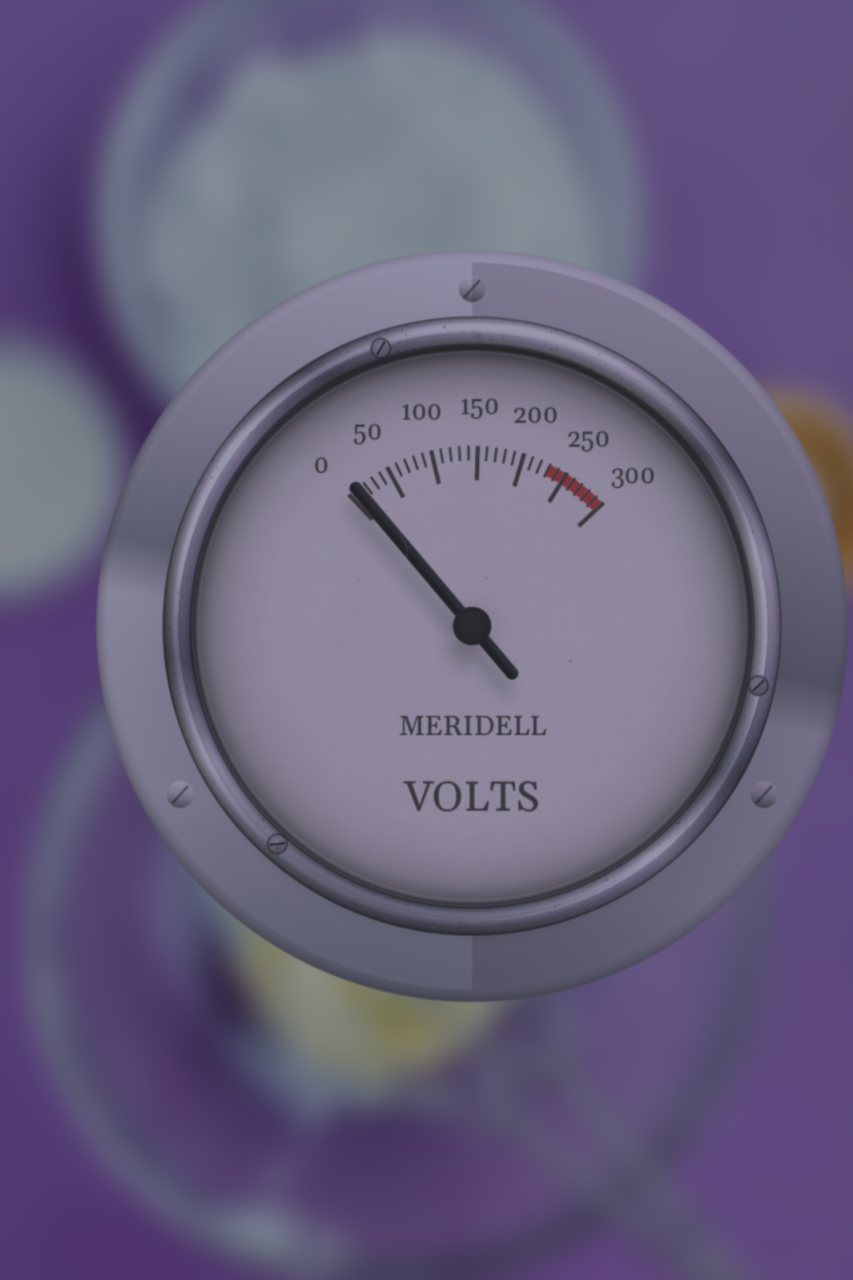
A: 10 V
